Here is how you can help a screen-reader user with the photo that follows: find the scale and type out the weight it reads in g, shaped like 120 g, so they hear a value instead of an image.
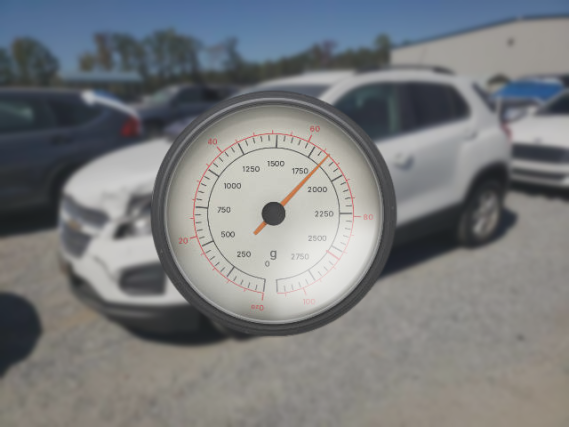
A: 1850 g
